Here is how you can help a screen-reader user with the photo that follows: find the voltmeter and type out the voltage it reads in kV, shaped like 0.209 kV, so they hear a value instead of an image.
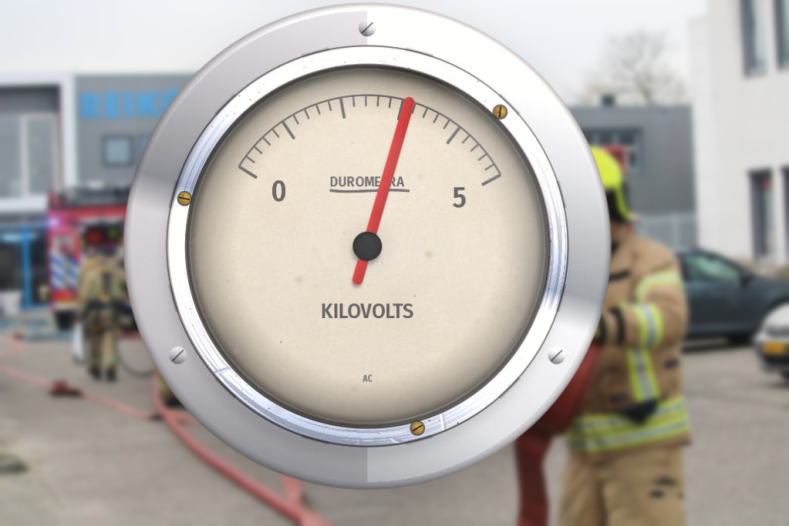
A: 3.1 kV
